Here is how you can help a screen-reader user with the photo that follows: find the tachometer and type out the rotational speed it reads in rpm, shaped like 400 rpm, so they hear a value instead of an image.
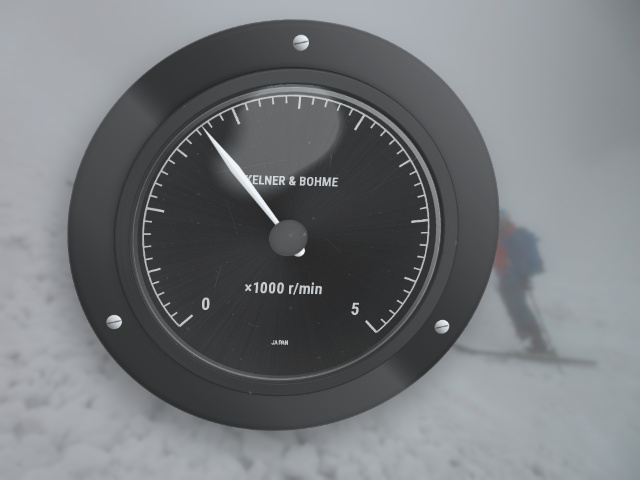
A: 1750 rpm
